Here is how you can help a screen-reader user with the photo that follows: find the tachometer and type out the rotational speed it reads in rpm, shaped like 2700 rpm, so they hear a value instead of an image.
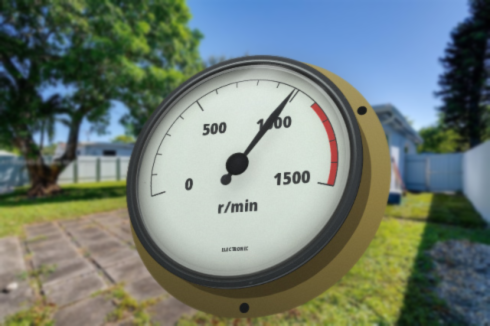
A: 1000 rpm
